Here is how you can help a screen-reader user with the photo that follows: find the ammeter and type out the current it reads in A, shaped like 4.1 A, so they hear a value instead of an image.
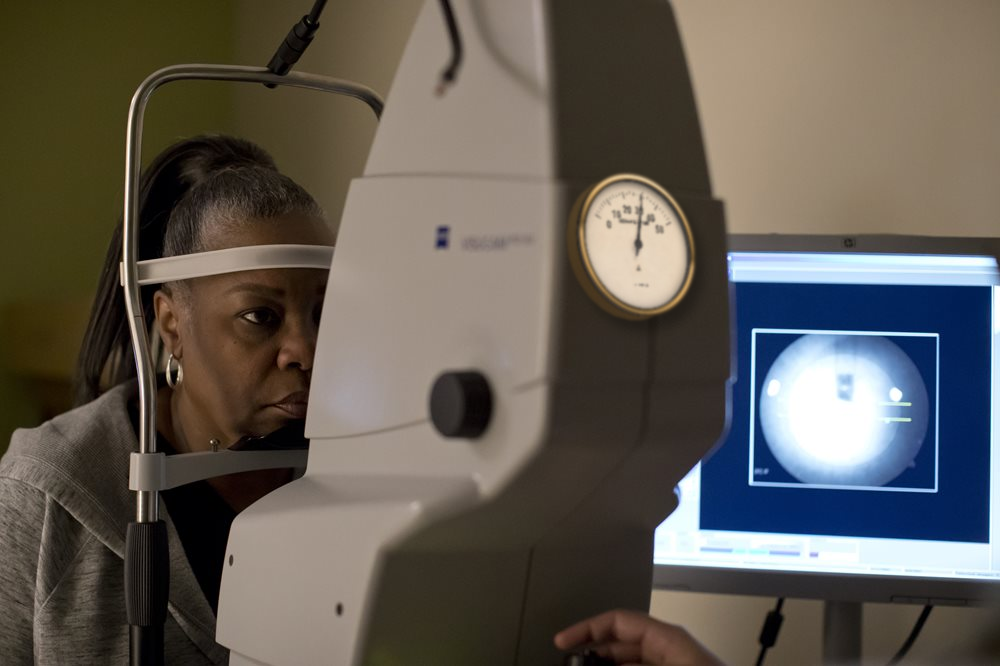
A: 30 A
